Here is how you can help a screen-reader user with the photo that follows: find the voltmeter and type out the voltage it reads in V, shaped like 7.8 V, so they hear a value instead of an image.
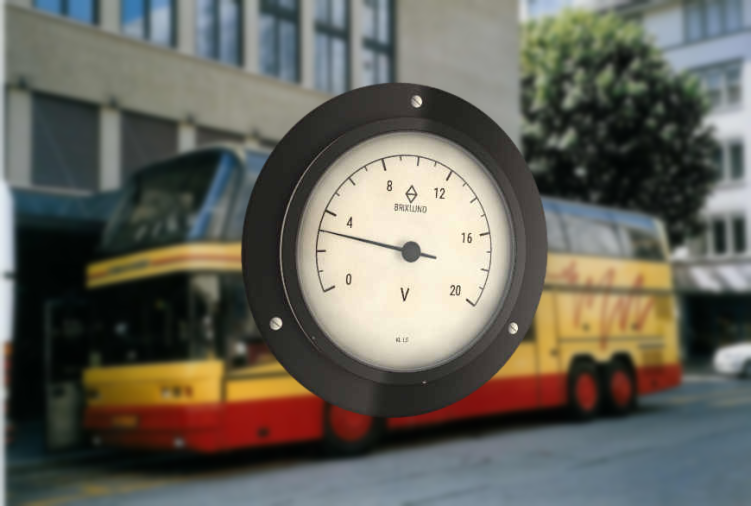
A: 3 V
